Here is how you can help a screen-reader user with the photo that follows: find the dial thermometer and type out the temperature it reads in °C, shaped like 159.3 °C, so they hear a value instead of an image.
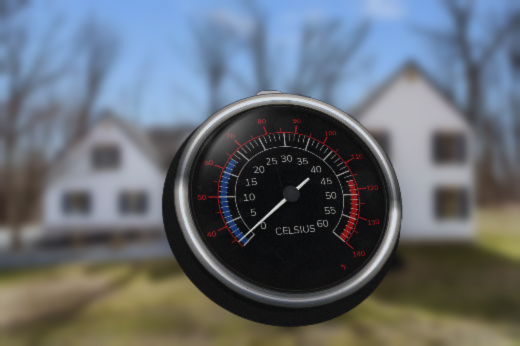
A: 1 °C
